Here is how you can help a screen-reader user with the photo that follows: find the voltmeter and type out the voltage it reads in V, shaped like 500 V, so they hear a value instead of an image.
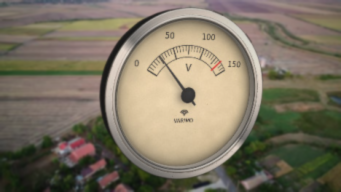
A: 25 V
